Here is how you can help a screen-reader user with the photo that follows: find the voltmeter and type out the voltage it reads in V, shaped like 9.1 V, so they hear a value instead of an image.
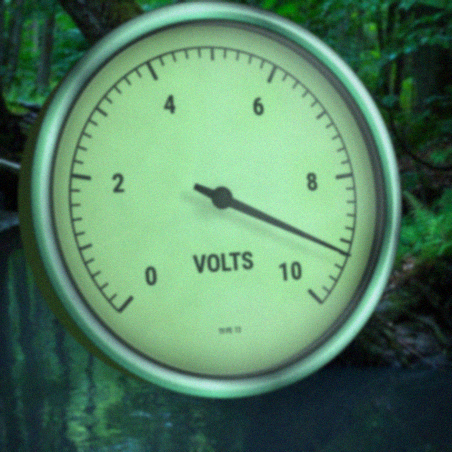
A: 9.2 V
